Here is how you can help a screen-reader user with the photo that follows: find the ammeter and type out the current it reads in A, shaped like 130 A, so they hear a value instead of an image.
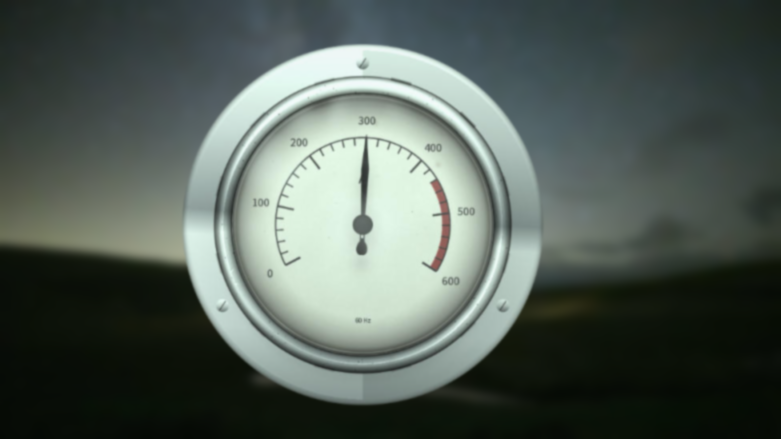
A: 300 A
